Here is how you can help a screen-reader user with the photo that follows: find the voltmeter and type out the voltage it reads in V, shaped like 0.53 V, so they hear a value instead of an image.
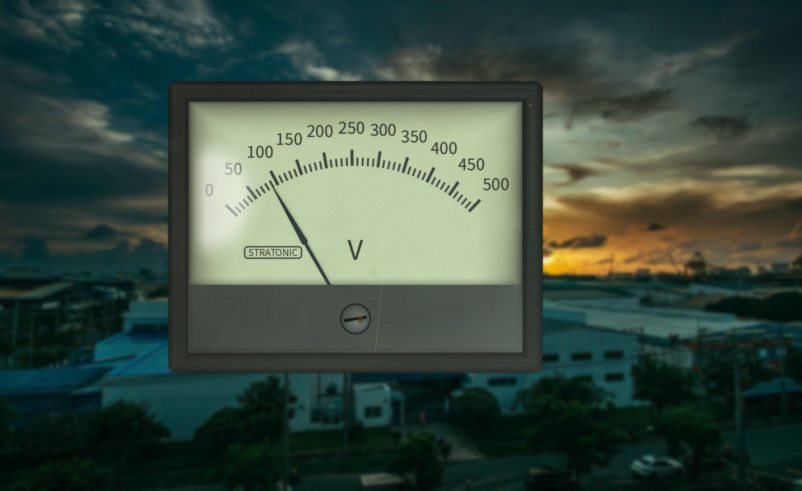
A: 90 V
